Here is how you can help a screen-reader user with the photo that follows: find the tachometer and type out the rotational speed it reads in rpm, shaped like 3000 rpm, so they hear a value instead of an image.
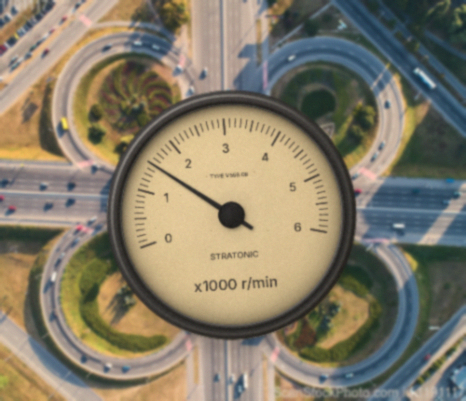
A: 1500 rpm
